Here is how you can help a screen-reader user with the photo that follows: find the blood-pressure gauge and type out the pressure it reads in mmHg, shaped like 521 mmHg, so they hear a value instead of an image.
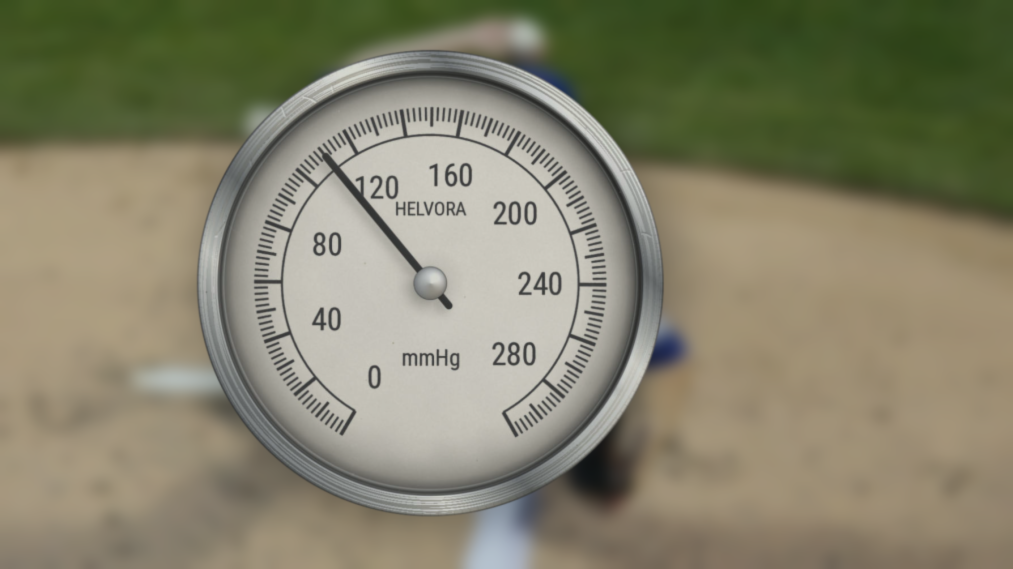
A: 110 mmHg
